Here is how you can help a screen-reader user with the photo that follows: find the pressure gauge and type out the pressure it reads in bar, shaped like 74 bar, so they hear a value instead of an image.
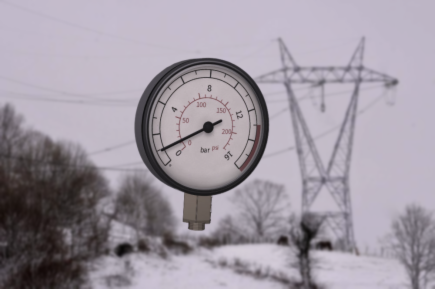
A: 1 bar
